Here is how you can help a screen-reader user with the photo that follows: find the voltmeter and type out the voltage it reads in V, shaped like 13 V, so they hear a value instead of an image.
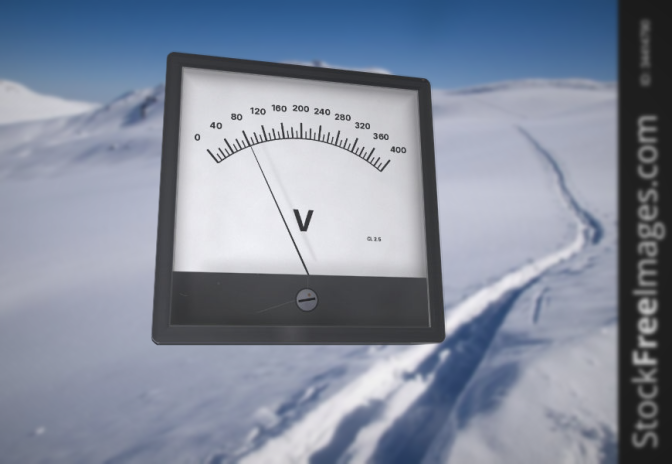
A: 80 V
